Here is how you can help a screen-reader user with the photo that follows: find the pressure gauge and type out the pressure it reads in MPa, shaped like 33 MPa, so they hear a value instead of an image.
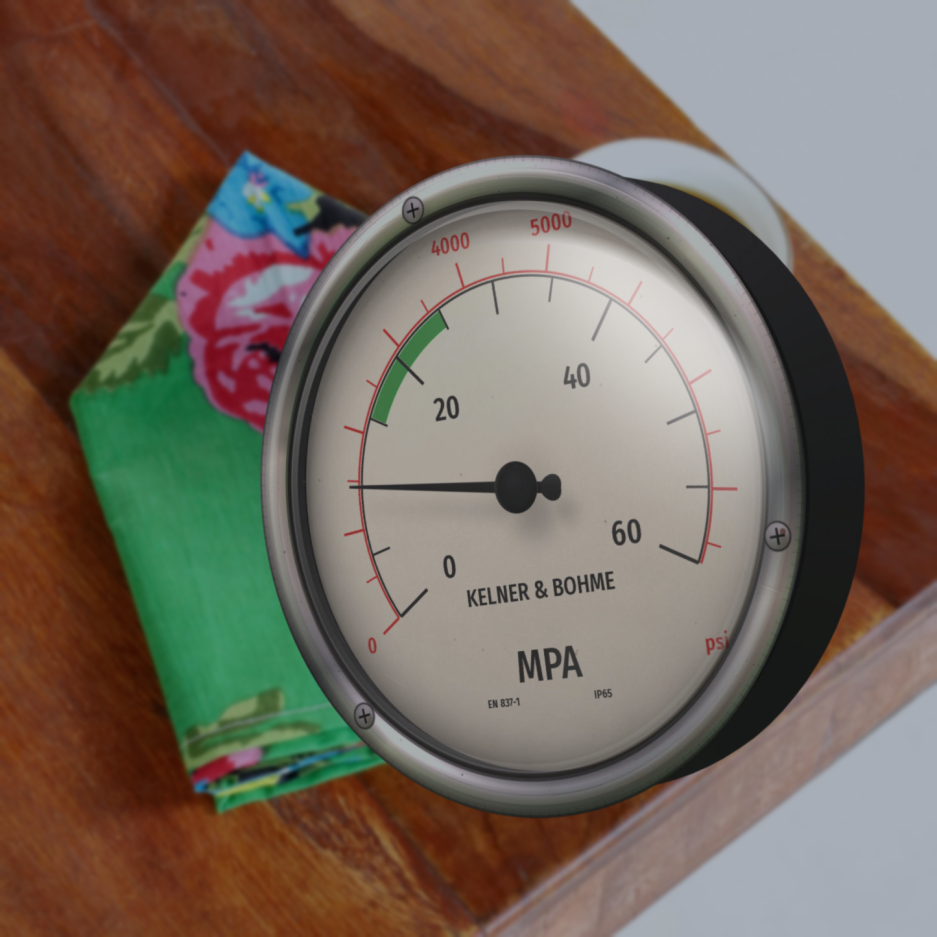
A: 10 MPa
